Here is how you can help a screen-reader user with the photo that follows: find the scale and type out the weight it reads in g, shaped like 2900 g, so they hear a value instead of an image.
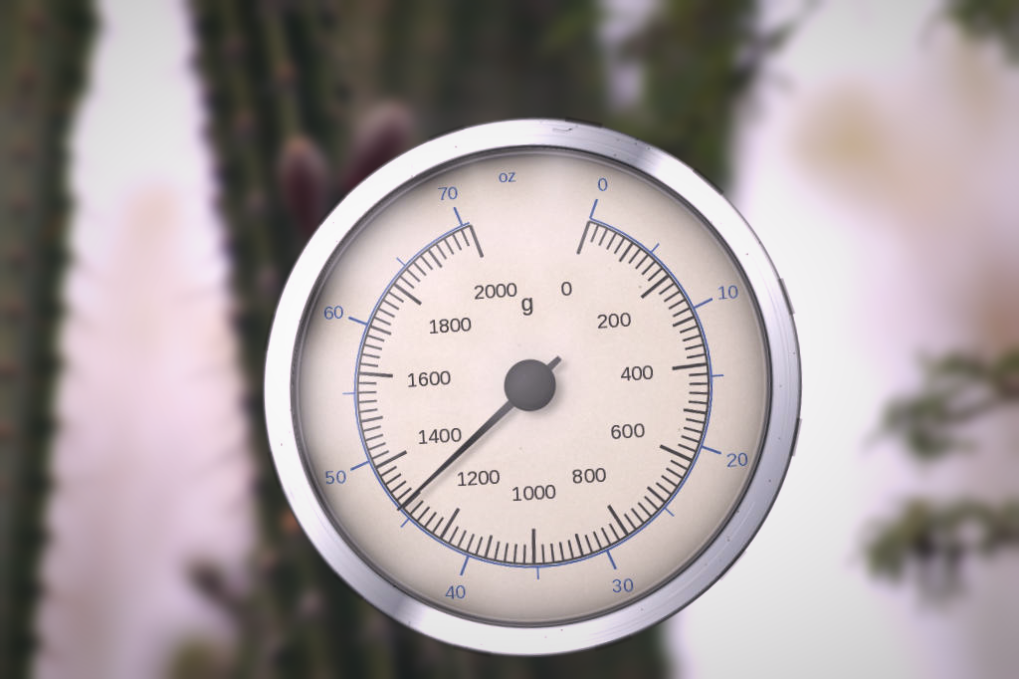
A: 1300 g
